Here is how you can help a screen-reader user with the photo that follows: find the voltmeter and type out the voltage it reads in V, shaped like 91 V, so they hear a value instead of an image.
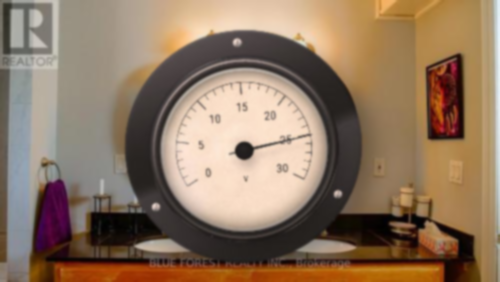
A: 25 V
